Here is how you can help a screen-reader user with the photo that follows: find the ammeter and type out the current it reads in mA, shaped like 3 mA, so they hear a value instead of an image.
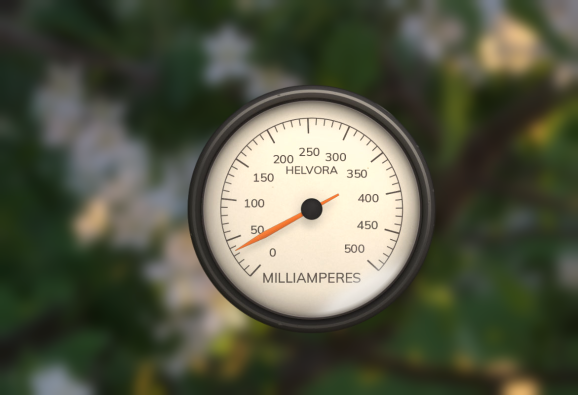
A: 35 mA
